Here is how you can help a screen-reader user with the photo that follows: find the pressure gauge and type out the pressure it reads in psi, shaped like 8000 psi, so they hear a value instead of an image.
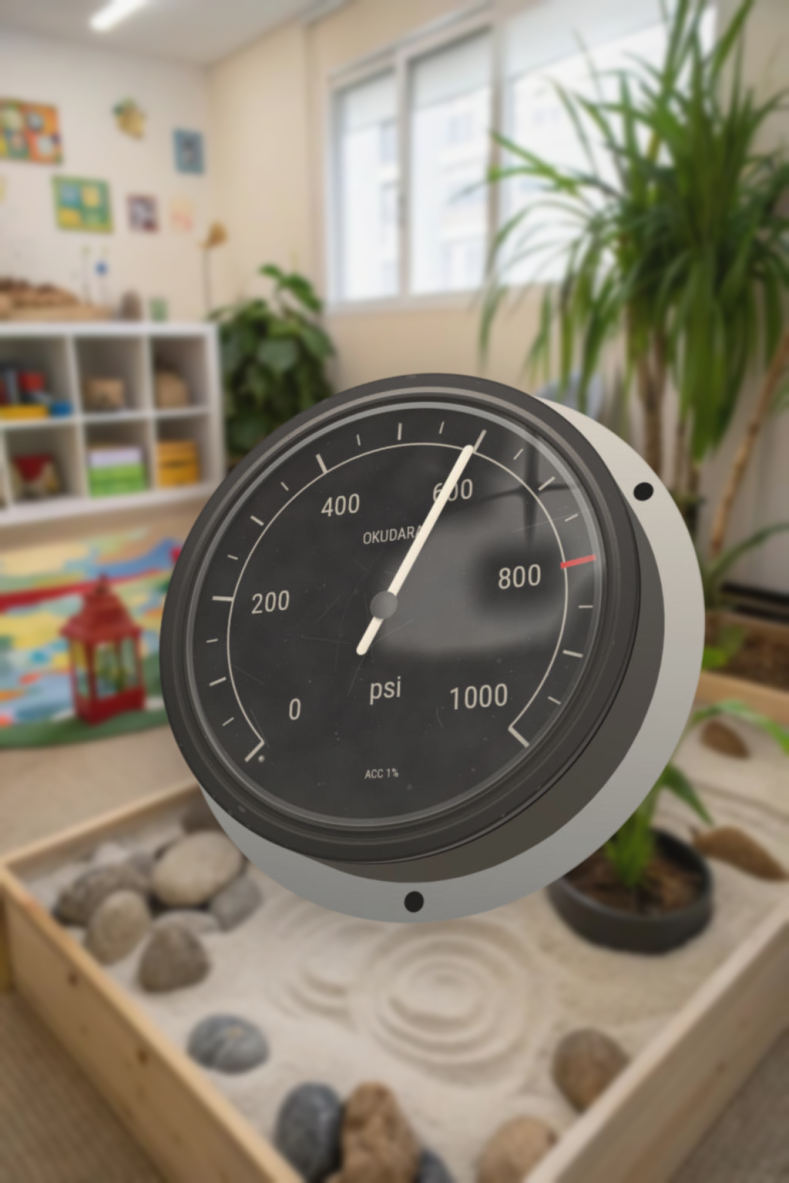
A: 600 psi
